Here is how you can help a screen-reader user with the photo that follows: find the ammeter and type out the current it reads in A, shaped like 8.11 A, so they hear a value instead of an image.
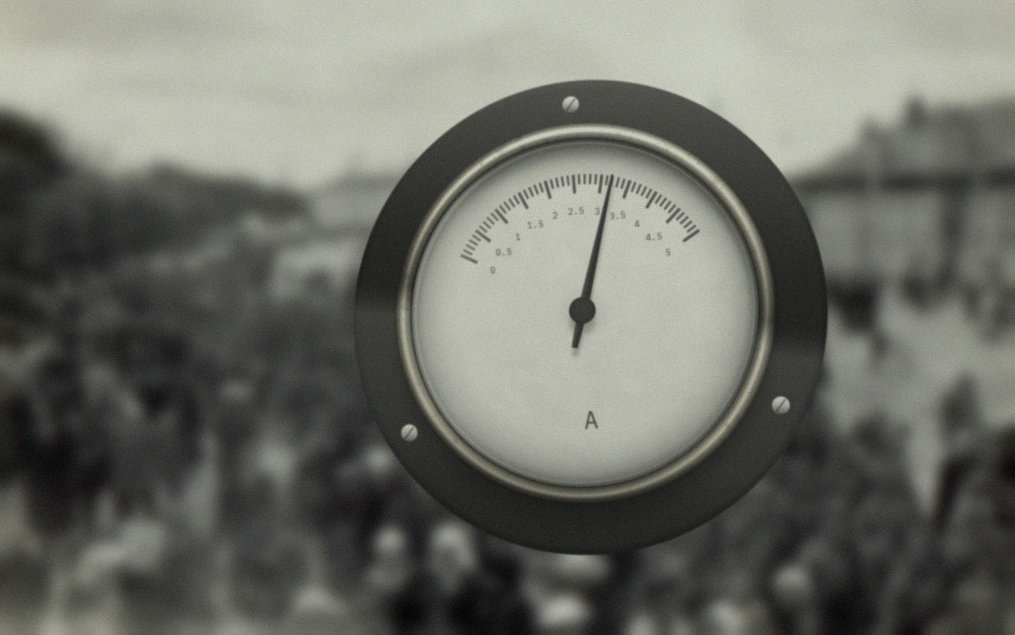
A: 3.2 A
